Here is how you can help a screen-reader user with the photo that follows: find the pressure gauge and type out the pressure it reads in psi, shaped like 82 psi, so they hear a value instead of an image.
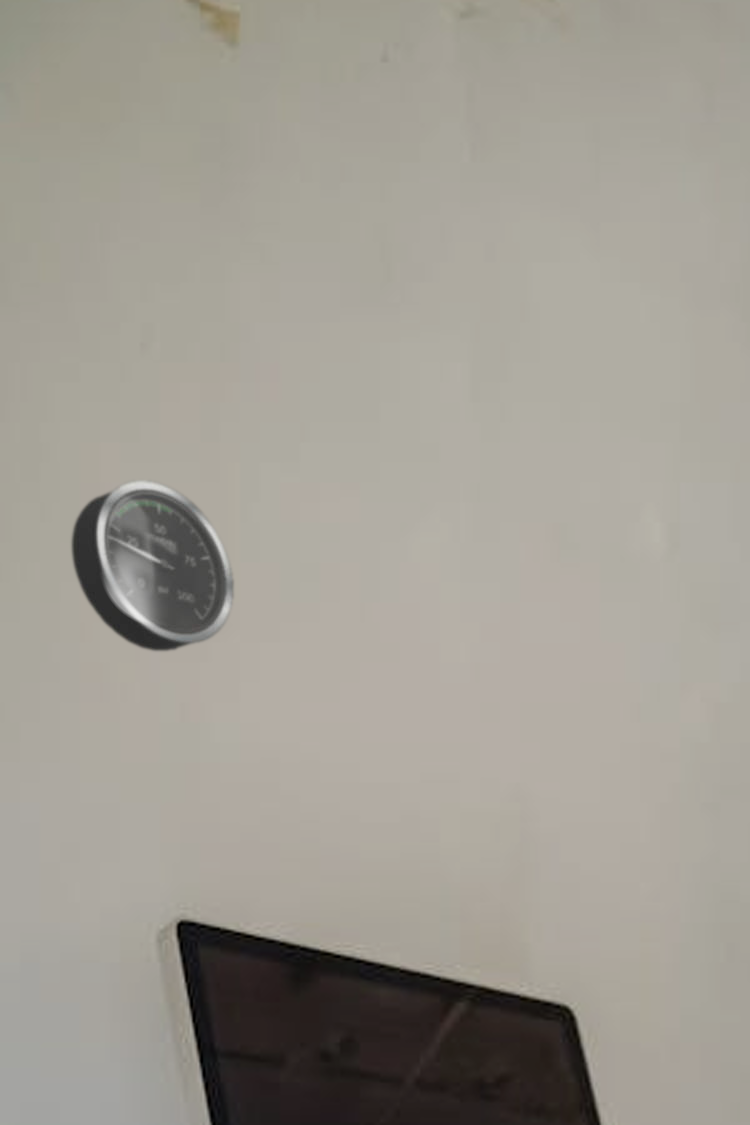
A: 20 psi
